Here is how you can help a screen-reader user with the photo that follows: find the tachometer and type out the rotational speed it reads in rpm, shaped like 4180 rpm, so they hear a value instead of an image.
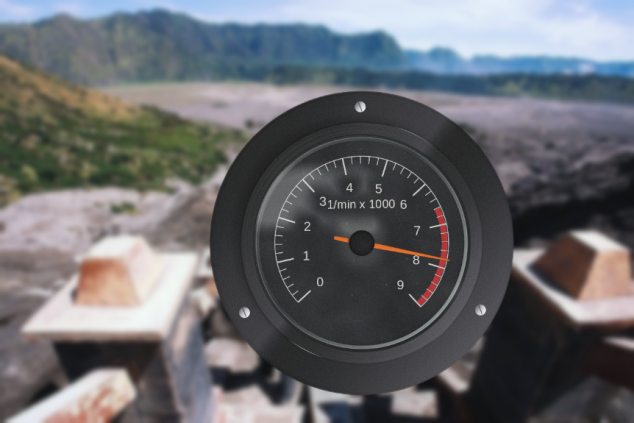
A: 7800 rpm
